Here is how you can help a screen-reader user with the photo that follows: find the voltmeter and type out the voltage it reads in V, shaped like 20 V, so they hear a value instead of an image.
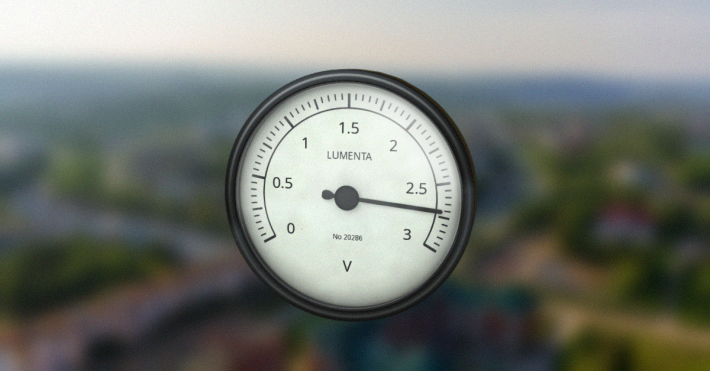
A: 2.7 V
